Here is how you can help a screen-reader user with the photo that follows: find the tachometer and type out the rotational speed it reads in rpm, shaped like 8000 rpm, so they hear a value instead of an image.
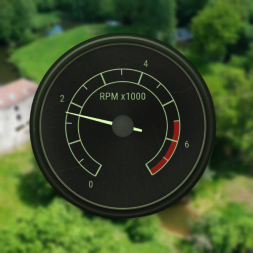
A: 1750 rpm
